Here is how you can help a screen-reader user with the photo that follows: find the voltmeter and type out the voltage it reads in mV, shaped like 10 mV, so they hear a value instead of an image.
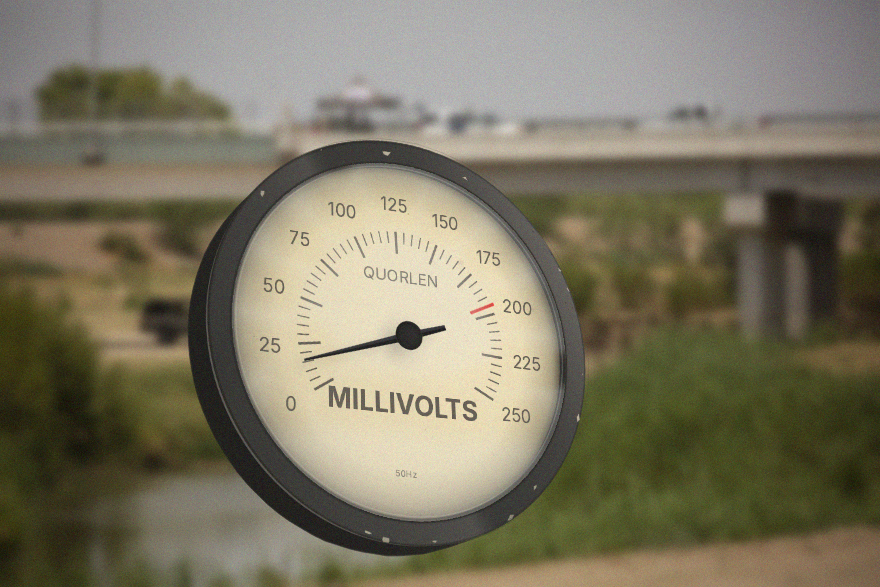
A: 15 mV
